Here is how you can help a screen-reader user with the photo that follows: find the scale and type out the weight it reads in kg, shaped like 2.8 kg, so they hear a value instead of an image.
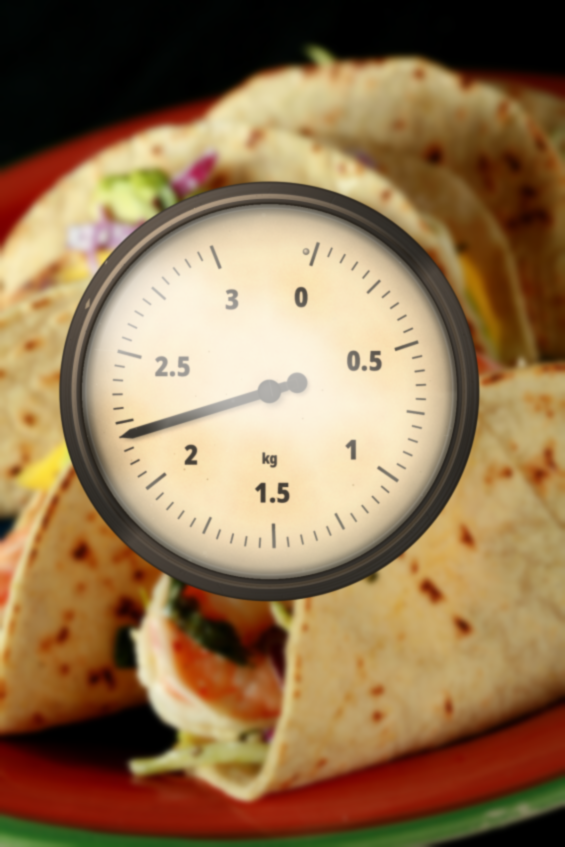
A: 2.2 kg
